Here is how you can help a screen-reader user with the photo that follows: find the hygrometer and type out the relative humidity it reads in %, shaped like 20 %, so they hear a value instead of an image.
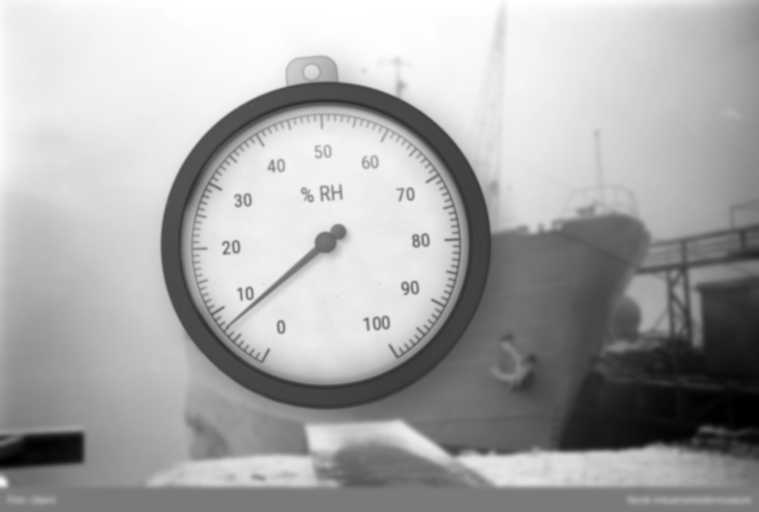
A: 7 %
